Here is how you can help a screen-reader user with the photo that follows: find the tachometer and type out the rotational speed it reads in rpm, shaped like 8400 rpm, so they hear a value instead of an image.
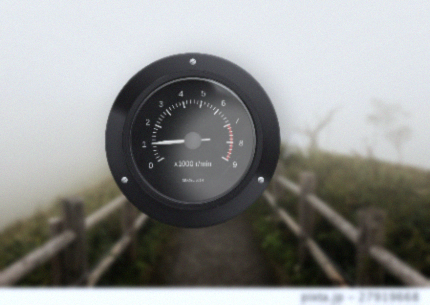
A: 1000 rpm
